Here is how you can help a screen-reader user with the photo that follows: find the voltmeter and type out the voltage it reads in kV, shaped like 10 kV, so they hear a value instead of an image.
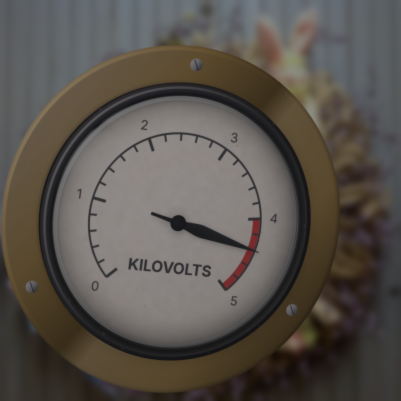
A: 4.4 kV
